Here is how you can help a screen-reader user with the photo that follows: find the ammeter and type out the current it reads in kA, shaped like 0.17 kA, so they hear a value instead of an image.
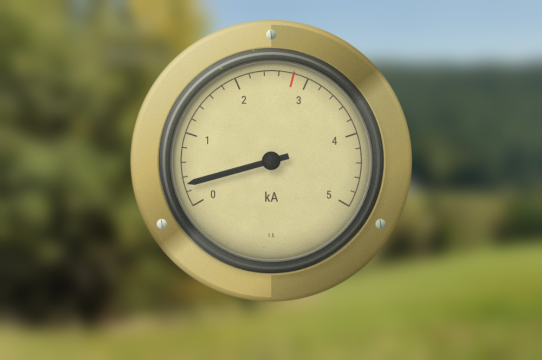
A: 0.3 kA
